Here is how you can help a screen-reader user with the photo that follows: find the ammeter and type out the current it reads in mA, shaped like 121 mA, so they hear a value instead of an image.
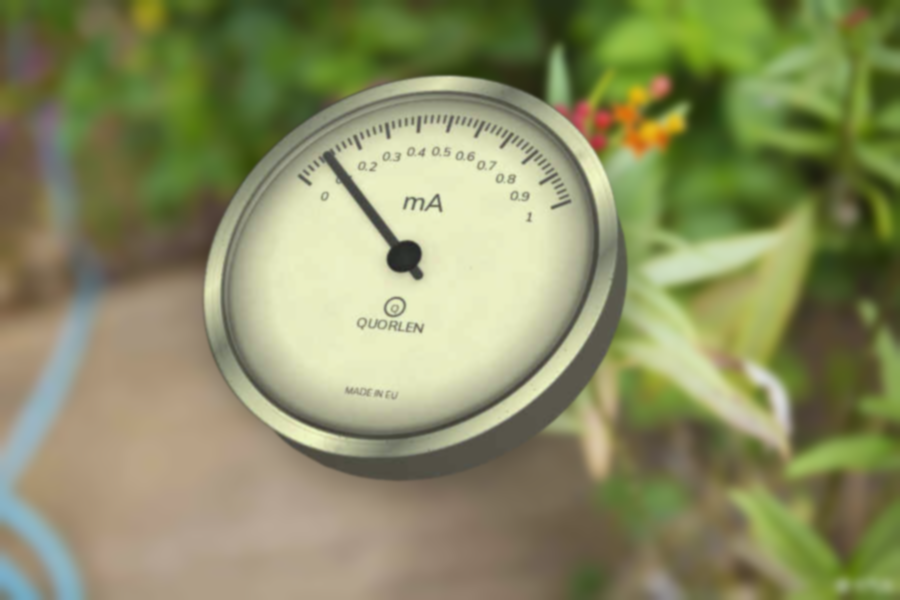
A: 0.1 mA
